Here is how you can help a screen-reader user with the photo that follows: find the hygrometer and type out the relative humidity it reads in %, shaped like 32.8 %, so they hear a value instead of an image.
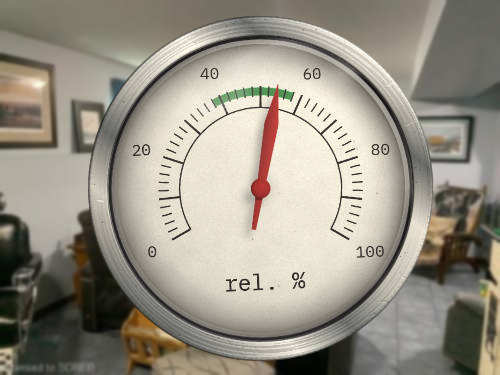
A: 54 %
